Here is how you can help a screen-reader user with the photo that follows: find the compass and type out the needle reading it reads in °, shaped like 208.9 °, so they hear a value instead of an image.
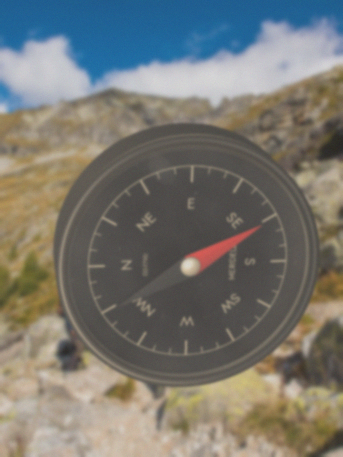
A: 150 °
